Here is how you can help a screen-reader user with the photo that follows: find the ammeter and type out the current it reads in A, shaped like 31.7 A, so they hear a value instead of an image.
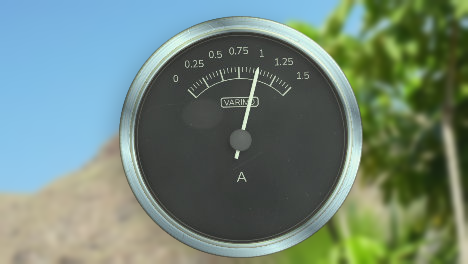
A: 1 A
